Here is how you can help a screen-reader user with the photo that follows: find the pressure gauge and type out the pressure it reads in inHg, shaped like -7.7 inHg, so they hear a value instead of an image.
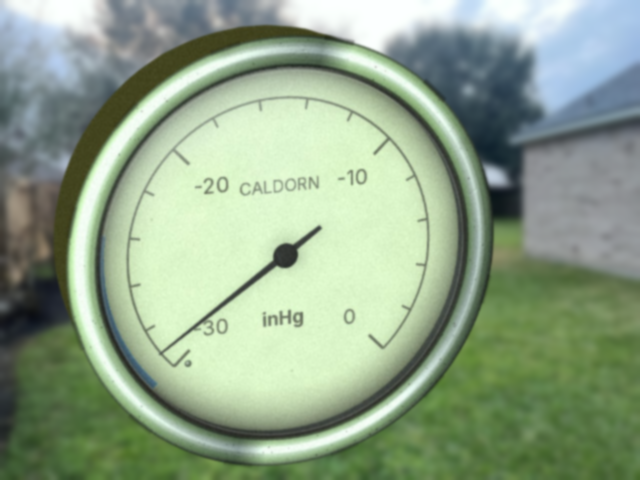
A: -29 inHg
